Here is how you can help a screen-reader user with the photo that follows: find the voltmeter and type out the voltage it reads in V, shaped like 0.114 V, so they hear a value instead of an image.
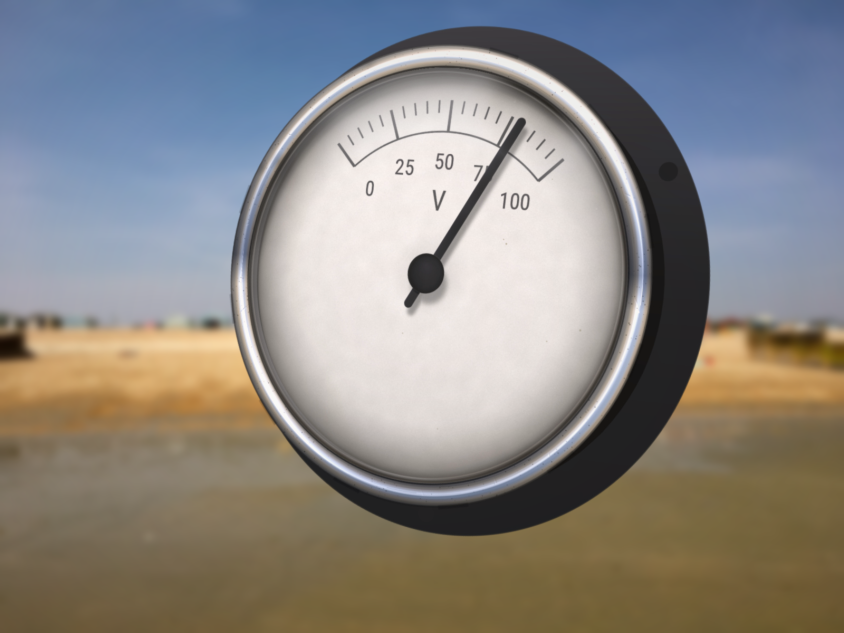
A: 80 V
